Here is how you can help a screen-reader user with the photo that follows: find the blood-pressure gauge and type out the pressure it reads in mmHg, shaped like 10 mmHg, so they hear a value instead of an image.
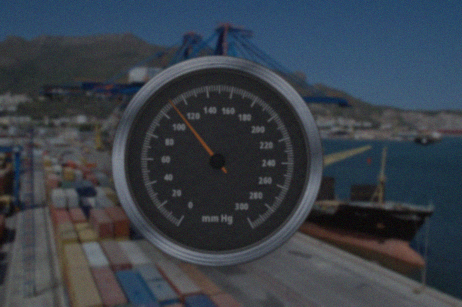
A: 110 mmHg
